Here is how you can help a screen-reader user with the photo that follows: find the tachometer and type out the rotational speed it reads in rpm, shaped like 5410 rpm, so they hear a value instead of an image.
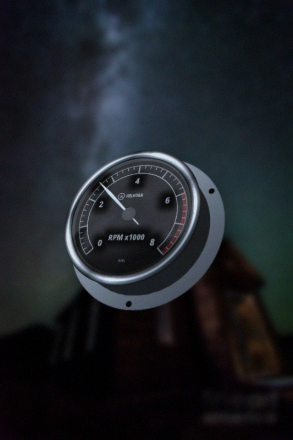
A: 2600 rpm
